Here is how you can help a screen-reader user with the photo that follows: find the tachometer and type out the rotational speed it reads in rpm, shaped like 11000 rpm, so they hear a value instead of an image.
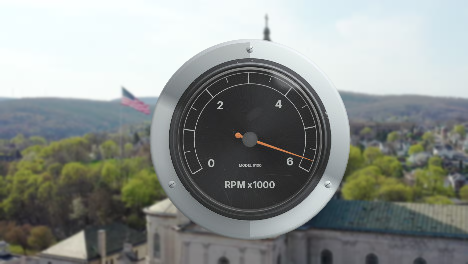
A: 5750 rpm
